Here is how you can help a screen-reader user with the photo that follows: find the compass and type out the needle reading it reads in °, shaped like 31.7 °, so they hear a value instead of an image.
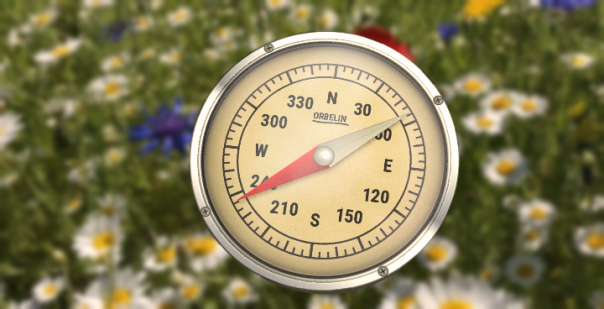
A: 235 °
